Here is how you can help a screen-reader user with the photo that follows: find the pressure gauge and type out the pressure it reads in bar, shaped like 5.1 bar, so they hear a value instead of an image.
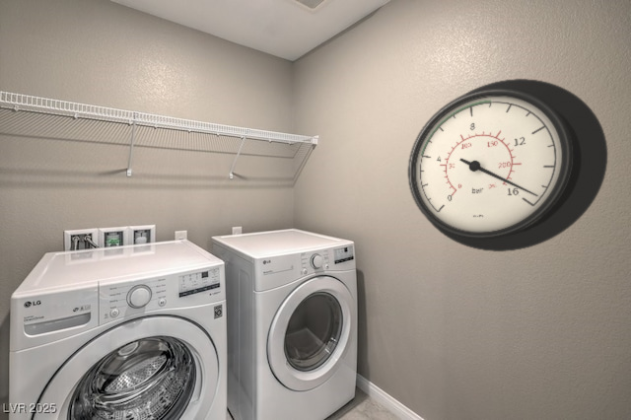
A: 15.5 bar
